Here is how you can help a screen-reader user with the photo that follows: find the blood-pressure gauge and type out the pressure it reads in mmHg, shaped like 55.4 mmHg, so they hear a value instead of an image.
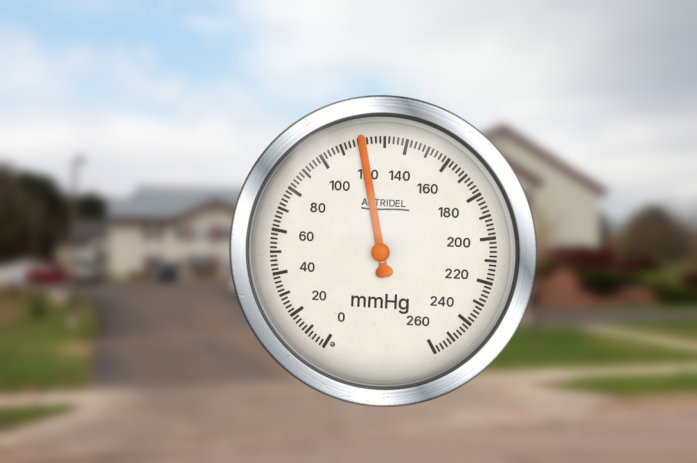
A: 120 mmHg
